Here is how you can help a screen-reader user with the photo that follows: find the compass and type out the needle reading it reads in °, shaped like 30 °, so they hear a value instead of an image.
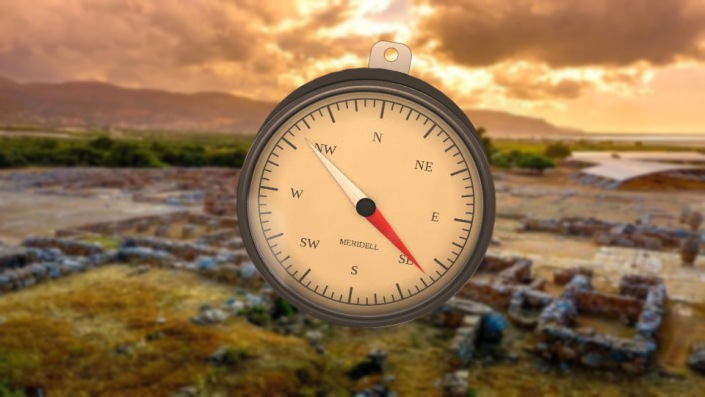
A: 130 °
